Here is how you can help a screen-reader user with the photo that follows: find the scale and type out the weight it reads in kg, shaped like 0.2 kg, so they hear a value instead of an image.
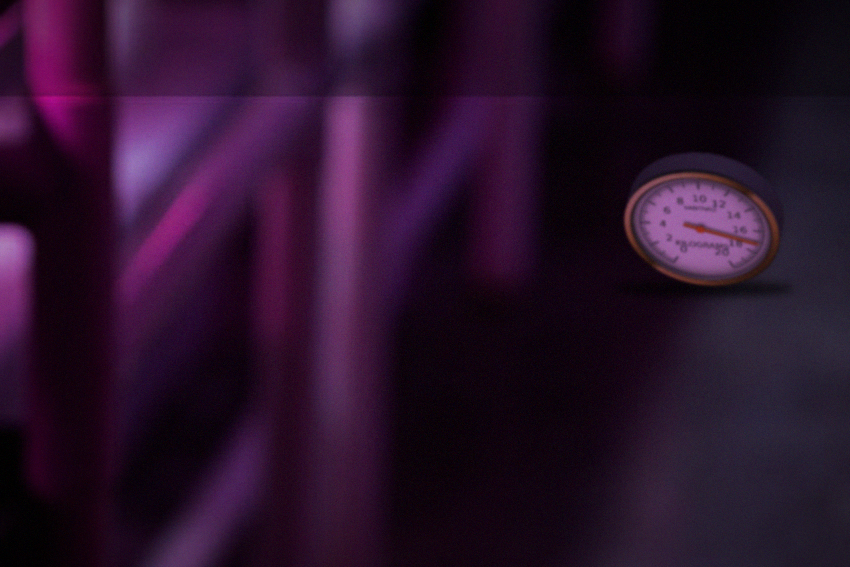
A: 17 kg
